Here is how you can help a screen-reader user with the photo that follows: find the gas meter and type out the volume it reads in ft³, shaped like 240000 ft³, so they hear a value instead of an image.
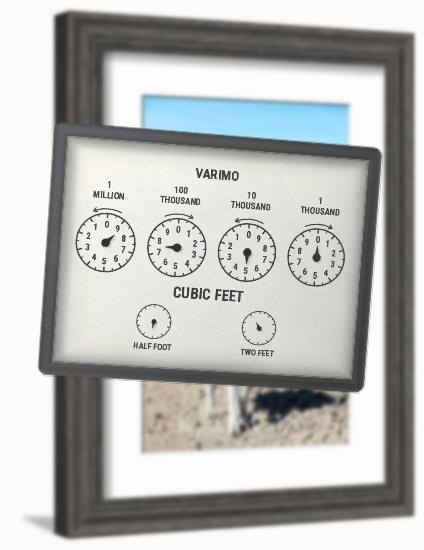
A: 875000 ft³
